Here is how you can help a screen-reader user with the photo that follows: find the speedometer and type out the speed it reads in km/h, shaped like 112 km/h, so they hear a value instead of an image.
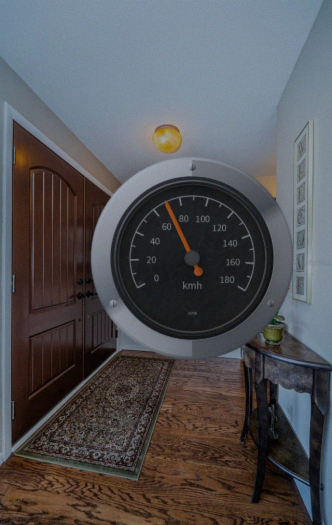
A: 70 km/h
